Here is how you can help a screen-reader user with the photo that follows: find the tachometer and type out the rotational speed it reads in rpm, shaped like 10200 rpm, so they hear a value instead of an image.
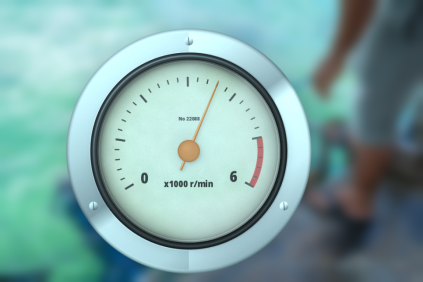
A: 3600 rpm
